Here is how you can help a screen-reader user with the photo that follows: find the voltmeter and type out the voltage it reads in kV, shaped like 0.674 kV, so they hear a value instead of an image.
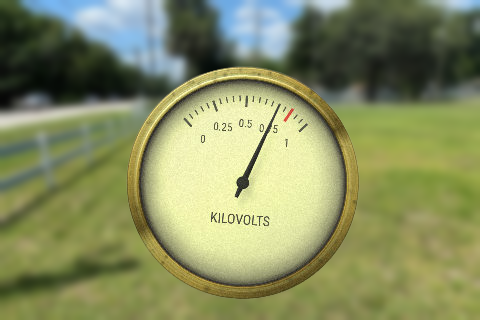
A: 0.75 kV
